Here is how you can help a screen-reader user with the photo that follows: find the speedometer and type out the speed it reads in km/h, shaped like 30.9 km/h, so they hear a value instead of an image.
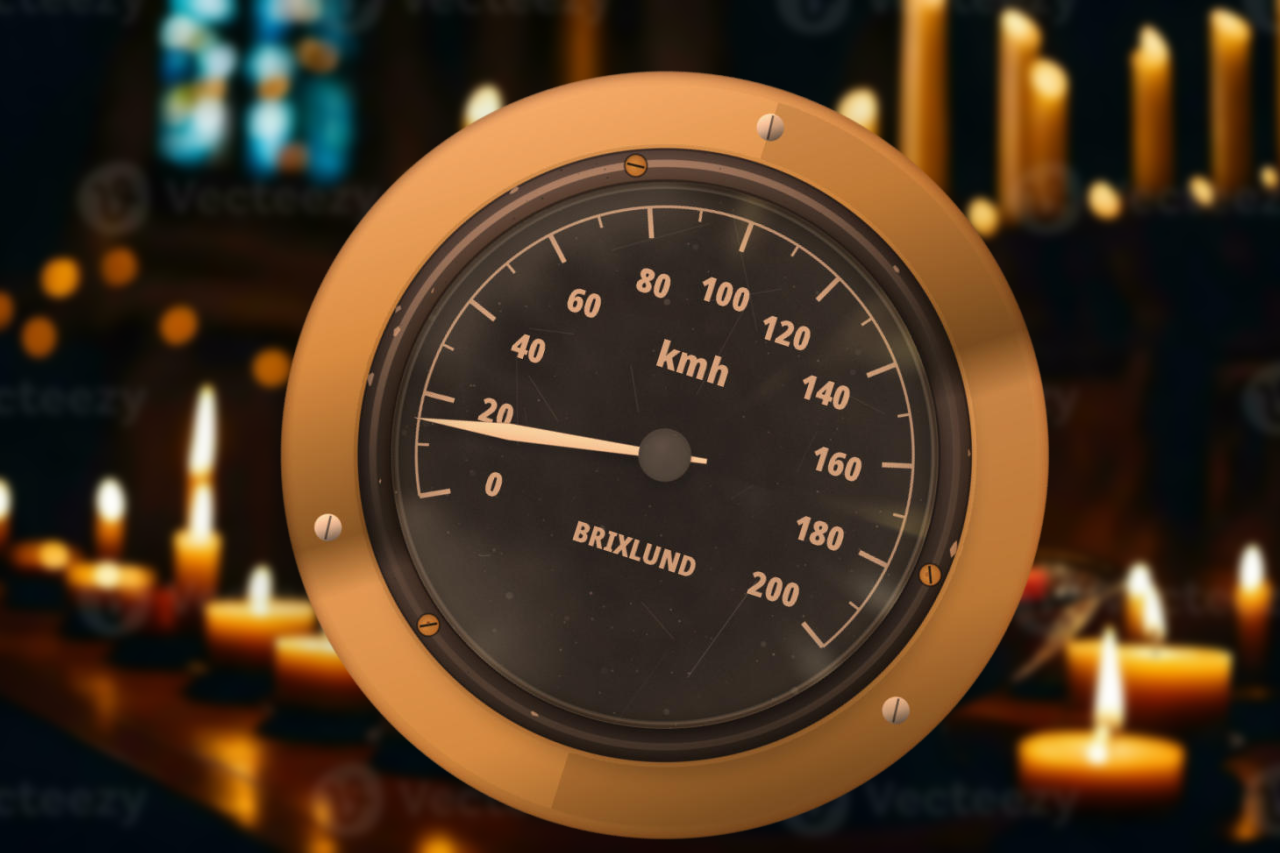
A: 15 km/h
